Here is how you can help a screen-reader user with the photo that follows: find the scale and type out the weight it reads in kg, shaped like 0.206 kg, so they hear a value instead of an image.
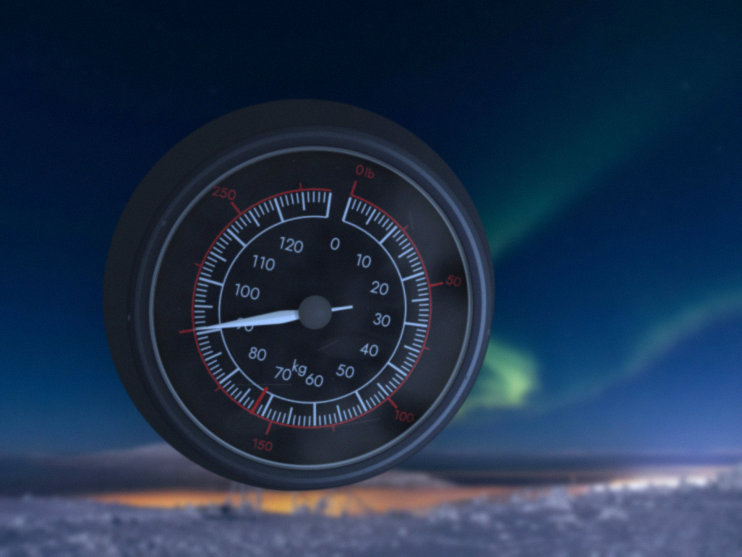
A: 91 kg
